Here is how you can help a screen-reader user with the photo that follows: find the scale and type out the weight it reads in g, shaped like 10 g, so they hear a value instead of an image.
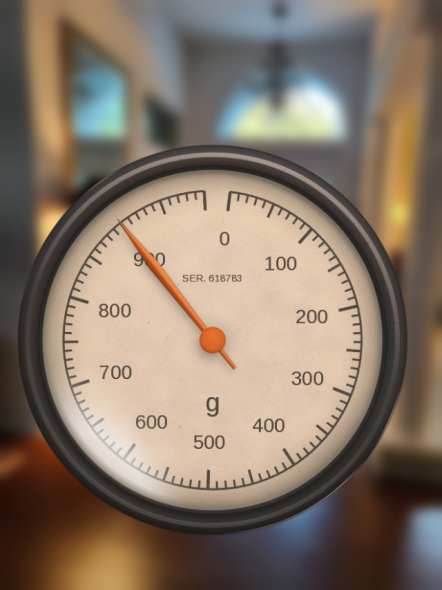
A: 900 g
